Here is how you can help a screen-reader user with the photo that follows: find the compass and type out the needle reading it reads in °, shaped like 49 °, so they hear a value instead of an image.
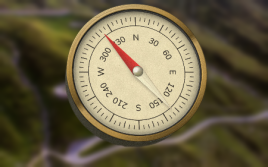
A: 320 °
